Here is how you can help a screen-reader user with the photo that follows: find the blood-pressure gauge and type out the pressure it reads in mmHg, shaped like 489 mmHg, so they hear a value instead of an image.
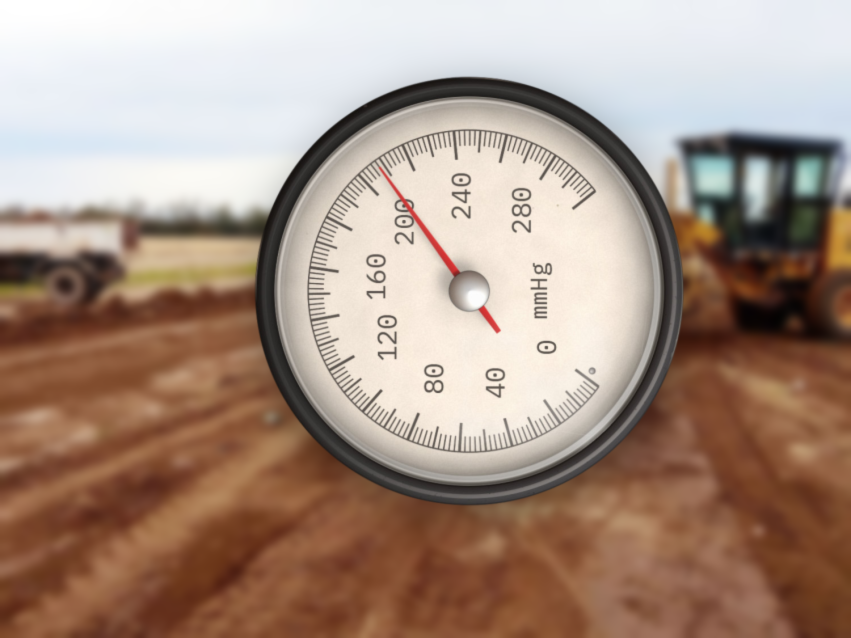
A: 208 mmHg
